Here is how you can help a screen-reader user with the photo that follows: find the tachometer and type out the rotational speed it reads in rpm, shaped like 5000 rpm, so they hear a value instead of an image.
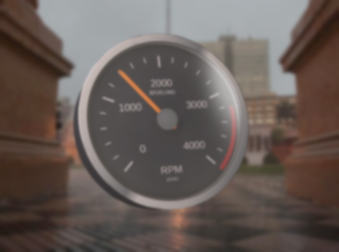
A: 1400 rpm
